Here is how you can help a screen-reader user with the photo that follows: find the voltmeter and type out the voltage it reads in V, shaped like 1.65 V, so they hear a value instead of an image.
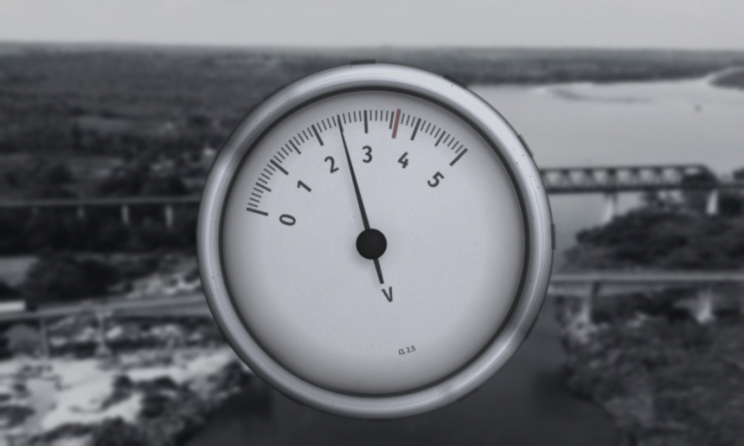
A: 2.5 V
